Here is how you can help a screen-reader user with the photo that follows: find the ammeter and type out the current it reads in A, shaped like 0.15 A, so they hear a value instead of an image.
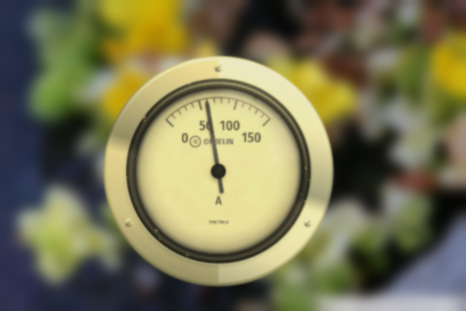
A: 60 A
